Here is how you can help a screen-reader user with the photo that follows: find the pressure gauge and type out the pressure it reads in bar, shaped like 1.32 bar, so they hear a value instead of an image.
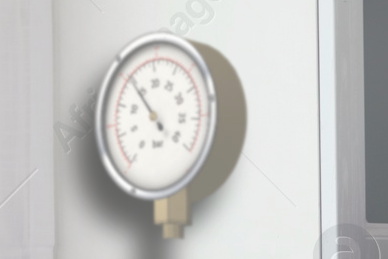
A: 15 bar
